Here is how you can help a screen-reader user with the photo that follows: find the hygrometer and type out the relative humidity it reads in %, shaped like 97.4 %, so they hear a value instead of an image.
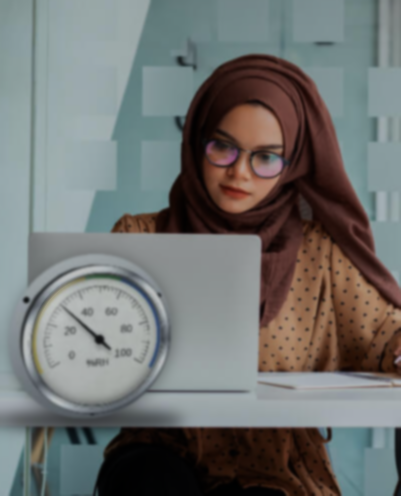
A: 30 %
